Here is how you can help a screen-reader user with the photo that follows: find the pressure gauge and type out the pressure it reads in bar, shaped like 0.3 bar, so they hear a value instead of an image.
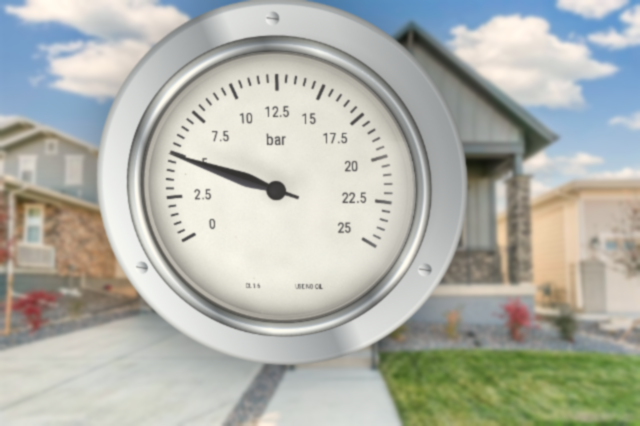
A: 5 bar
